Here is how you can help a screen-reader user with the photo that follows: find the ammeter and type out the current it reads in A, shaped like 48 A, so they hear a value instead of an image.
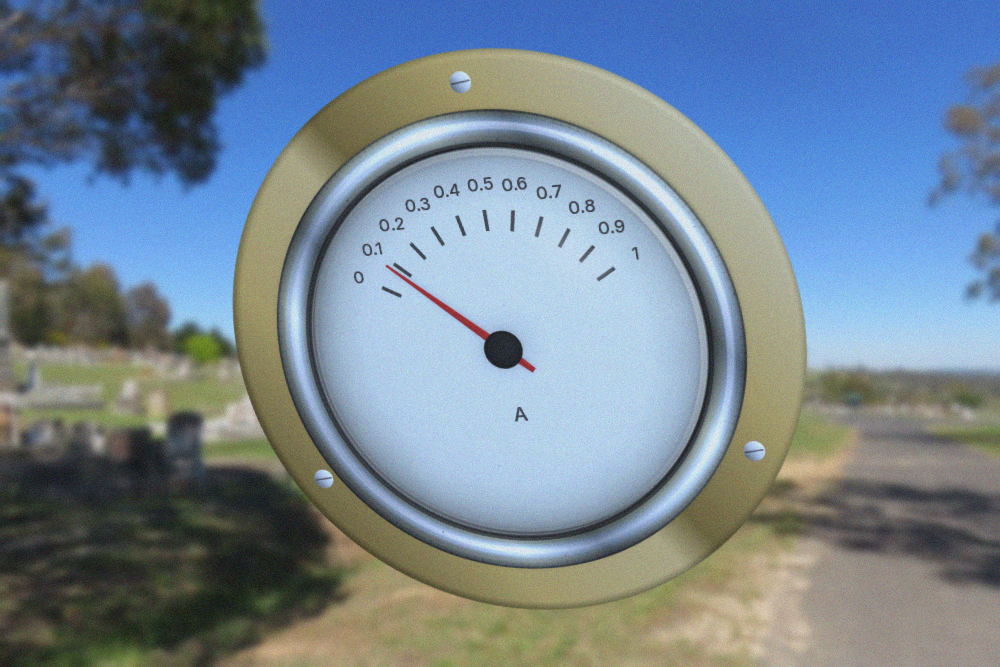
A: 0.1 A
